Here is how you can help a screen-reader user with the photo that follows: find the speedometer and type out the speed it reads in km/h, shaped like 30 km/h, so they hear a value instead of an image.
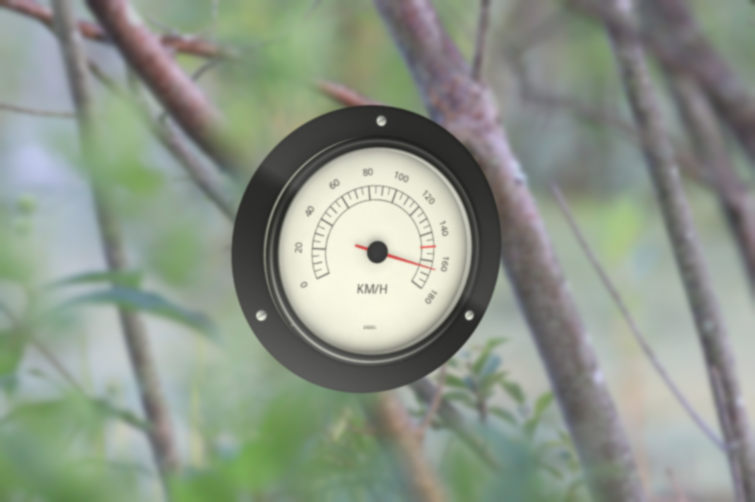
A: 165 km/h
